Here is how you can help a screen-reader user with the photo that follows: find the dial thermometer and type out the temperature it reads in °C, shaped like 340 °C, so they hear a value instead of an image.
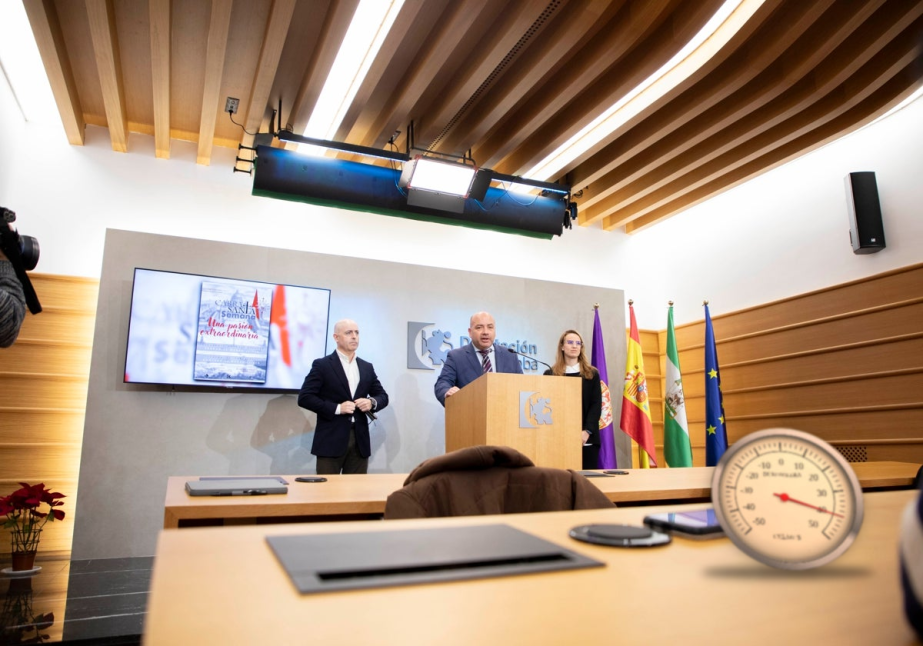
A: 40 °C
